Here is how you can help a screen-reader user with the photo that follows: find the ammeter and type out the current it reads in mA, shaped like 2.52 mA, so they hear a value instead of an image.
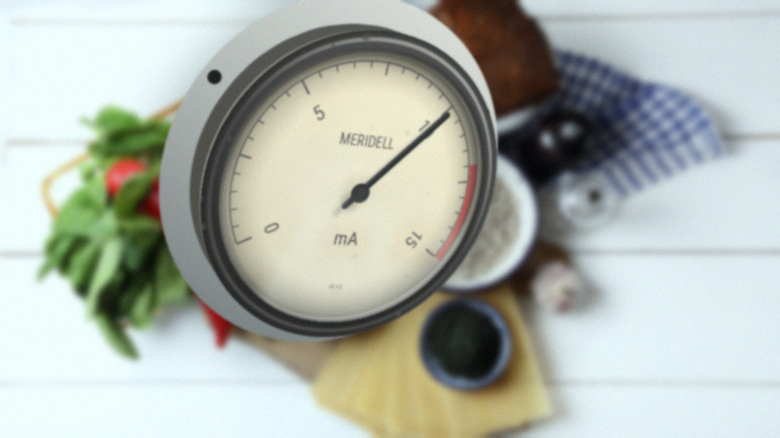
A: 10 mA
